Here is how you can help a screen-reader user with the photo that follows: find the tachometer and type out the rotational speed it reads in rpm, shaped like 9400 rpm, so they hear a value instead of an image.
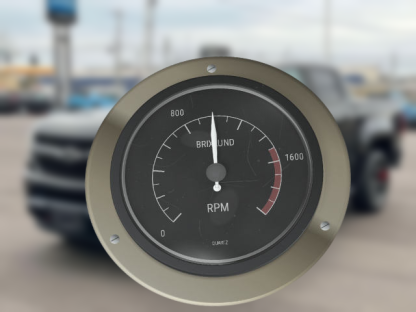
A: 1000 rpm
